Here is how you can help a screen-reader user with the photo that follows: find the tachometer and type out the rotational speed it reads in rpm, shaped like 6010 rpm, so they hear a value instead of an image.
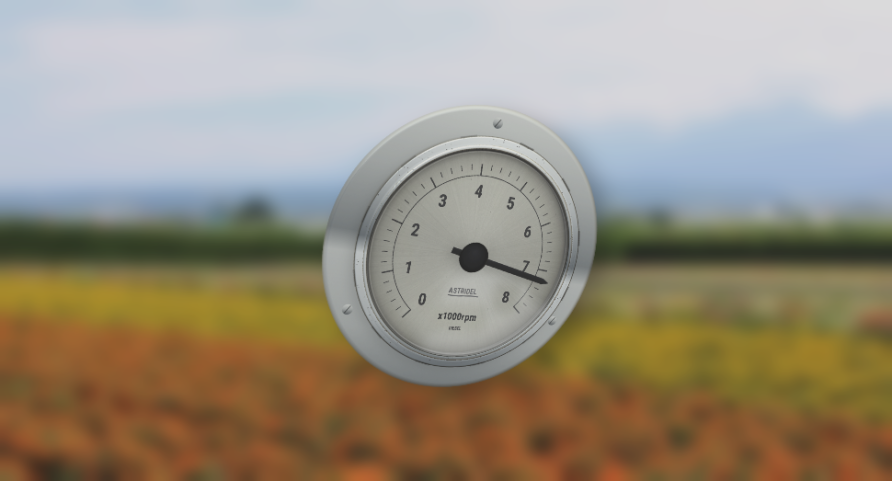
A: 7200 rpm
